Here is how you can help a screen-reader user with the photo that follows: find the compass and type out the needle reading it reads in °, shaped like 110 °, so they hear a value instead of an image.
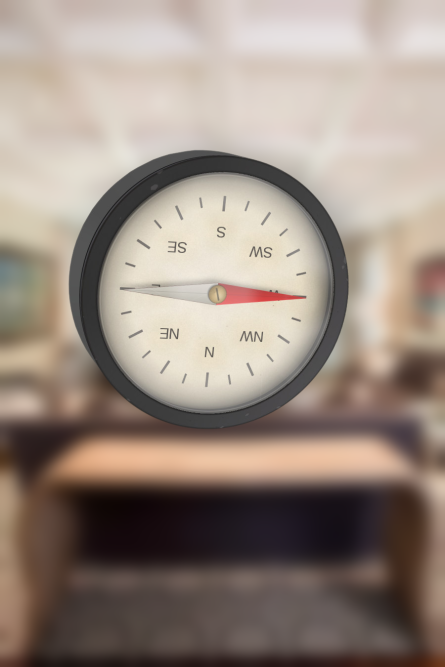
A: 270 °
